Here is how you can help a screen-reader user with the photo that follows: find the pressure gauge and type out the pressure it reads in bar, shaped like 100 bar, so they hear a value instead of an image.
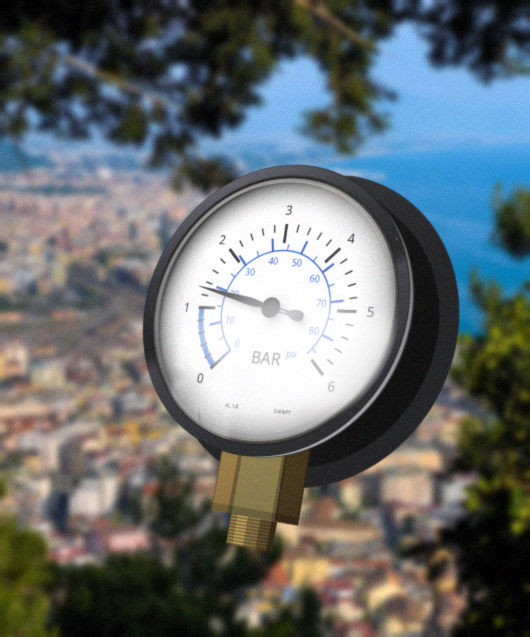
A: 1.3 bar
